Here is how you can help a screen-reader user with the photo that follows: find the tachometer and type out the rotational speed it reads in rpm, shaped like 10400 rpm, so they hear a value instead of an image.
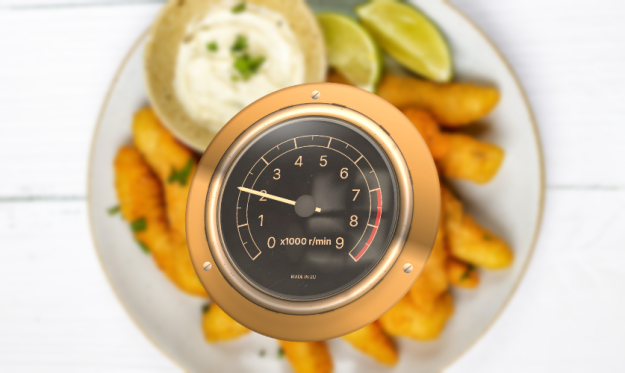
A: 2000 rpm
